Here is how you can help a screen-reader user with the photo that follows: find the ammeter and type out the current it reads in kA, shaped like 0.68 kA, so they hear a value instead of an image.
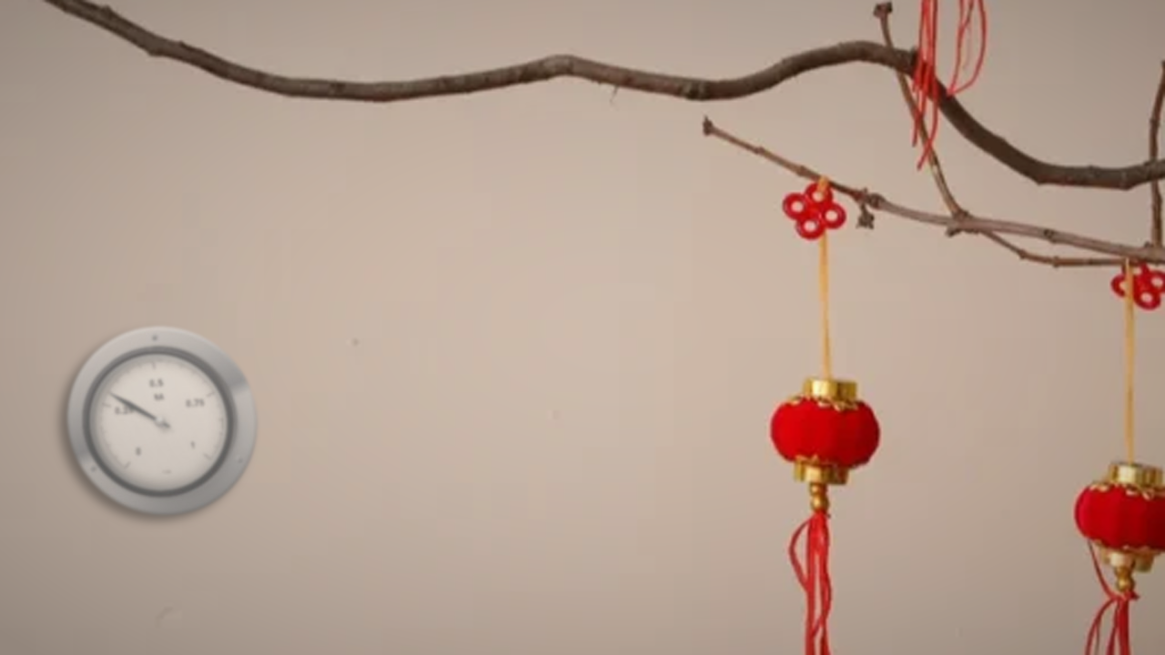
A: 0.3 kA
